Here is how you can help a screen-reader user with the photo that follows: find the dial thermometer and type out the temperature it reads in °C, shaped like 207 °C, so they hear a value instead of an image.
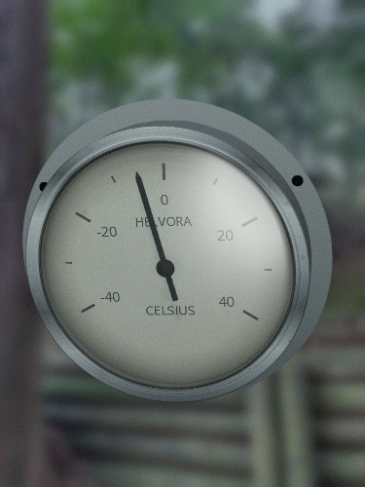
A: -5 °C
